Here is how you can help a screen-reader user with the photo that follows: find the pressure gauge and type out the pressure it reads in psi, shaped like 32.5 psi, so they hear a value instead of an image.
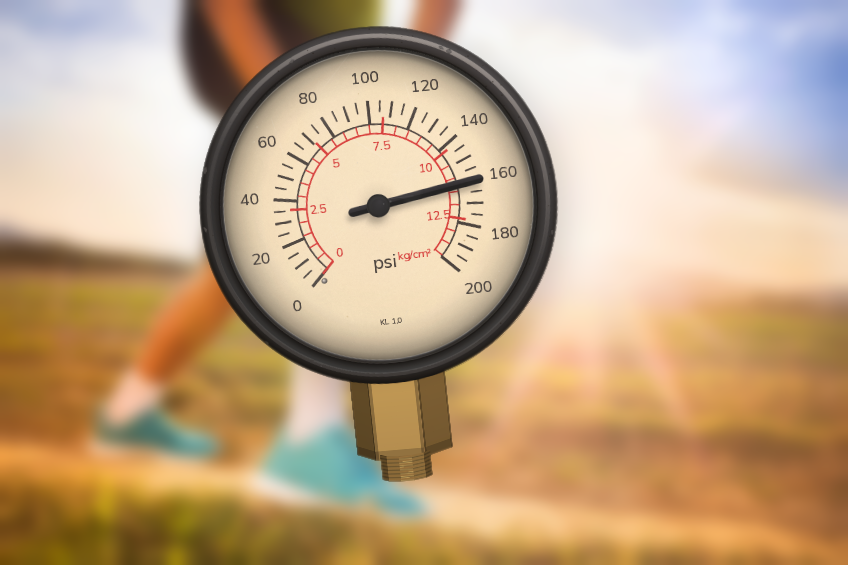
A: 160 psi
